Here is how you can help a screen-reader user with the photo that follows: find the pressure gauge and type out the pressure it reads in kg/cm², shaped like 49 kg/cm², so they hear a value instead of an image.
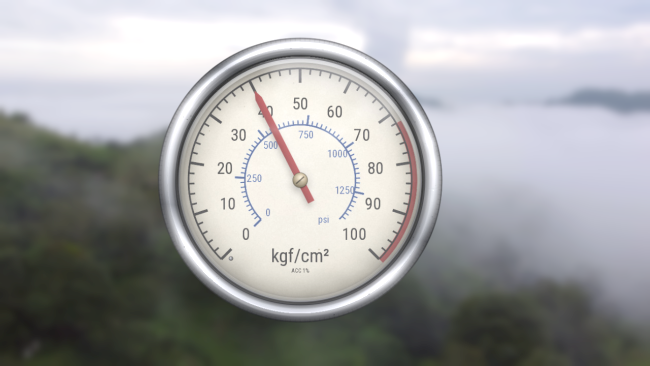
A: 40 kg/cm²
